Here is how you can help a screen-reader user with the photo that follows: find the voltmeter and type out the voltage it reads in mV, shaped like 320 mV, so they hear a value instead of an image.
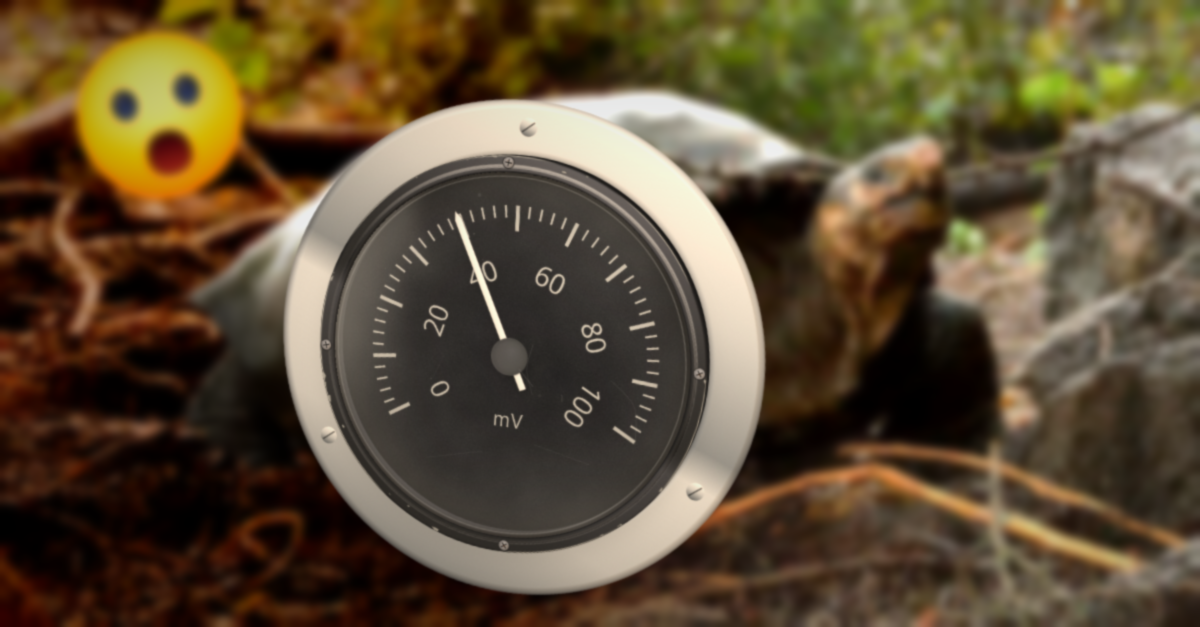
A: 40 mV
